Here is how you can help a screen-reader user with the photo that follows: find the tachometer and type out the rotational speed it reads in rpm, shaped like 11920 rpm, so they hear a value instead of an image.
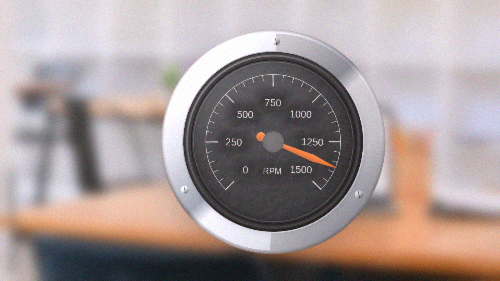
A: 1375 rpm
